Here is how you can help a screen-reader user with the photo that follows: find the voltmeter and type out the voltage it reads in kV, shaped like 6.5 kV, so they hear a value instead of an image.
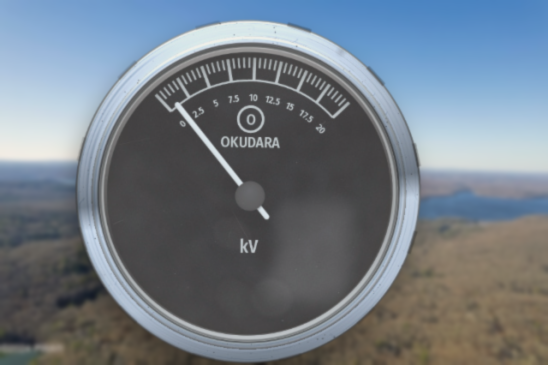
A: 1 kV
